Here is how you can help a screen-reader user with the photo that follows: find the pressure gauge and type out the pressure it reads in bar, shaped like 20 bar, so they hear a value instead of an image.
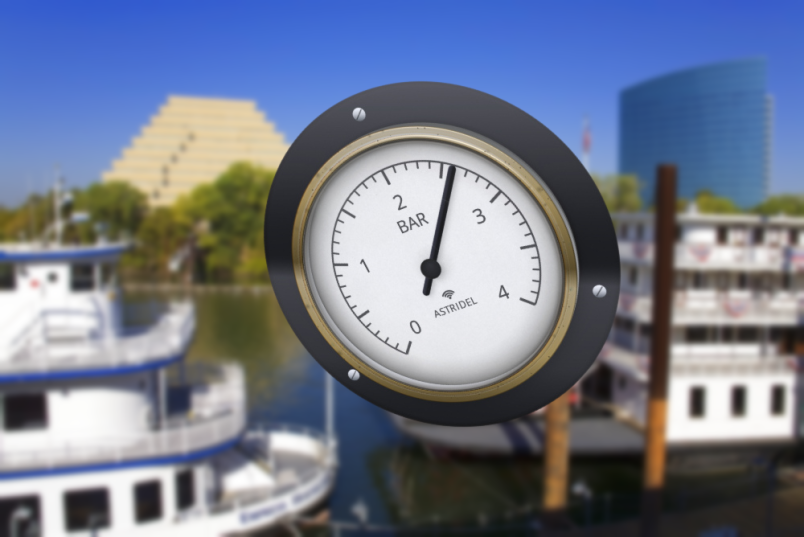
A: 2.6 bar
